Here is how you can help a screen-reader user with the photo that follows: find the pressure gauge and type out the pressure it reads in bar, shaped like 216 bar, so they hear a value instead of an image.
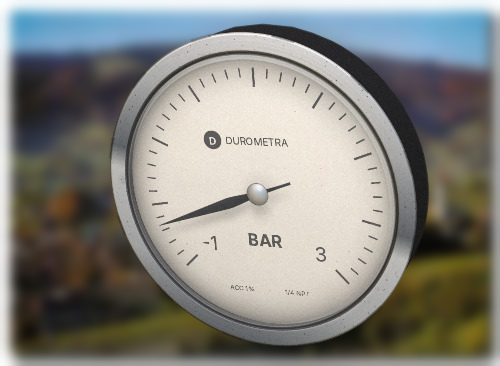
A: -0.65 bar
